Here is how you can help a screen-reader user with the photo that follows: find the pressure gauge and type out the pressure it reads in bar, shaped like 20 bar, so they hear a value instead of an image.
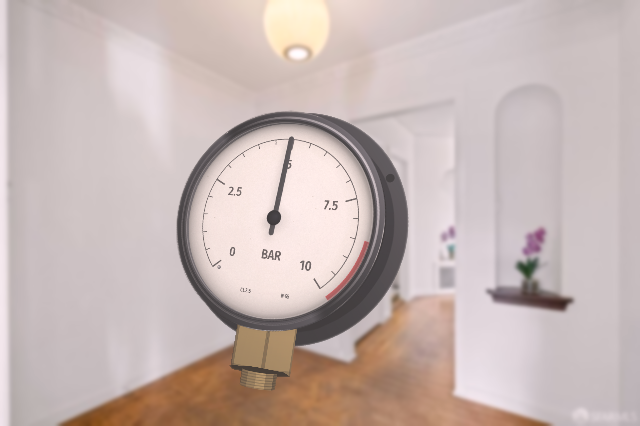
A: 5 bar
